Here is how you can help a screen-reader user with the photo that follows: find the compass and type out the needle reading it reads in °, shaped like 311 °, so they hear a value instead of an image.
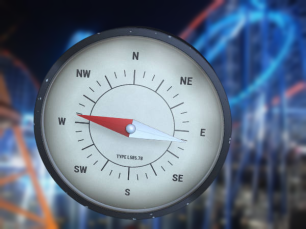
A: 280 °
